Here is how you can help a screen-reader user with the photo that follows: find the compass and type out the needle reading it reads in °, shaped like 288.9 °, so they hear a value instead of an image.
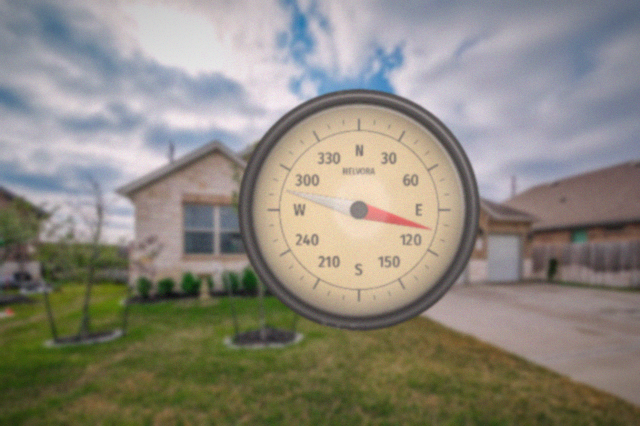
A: 105 °
